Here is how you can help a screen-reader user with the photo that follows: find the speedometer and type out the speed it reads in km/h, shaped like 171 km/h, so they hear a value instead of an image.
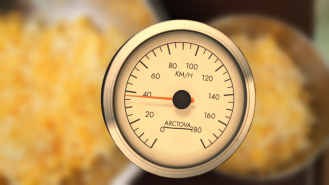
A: 37.5 km/h
